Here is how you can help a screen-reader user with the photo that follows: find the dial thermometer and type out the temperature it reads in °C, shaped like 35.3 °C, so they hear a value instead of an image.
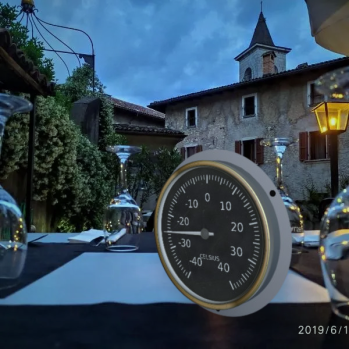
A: -25 °C
